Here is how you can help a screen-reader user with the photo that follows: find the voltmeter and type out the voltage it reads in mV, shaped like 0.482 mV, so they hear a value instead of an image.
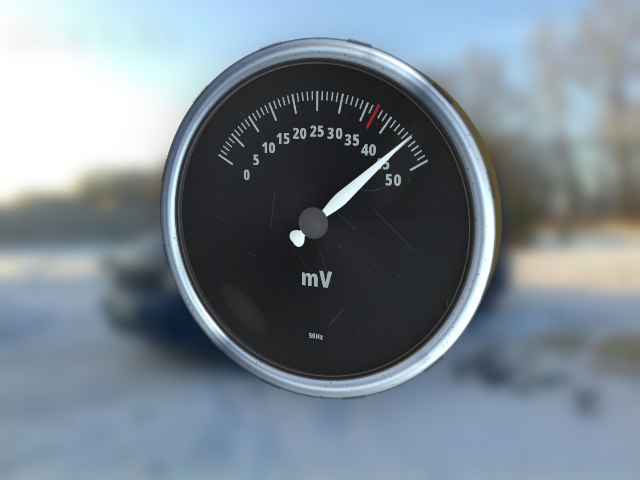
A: 45 mV
